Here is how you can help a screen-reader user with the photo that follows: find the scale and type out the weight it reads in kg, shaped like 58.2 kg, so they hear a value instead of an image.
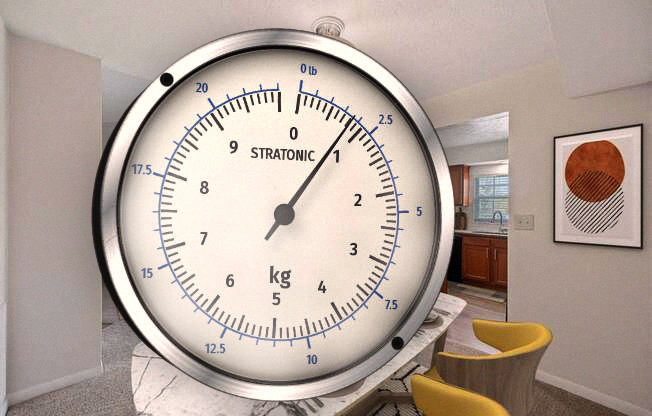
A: 0.8 kg
